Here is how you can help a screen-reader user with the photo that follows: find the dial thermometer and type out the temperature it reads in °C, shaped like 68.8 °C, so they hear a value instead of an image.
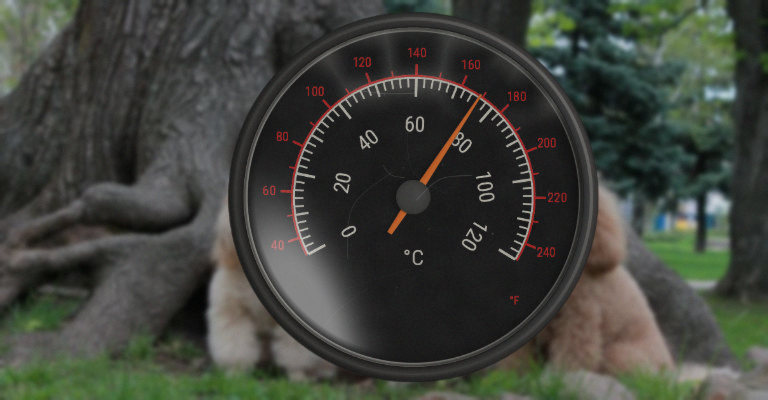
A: 76 °C
